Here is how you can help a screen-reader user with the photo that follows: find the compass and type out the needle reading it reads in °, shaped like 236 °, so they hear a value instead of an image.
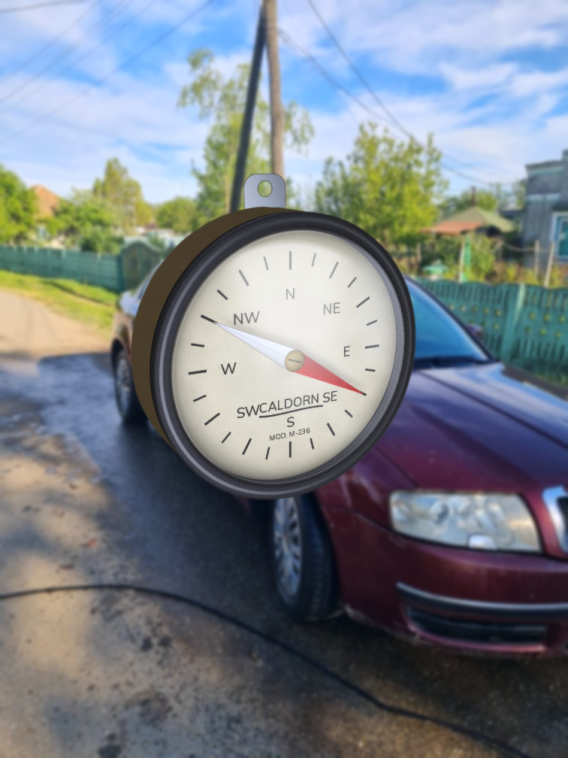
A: 120 °
